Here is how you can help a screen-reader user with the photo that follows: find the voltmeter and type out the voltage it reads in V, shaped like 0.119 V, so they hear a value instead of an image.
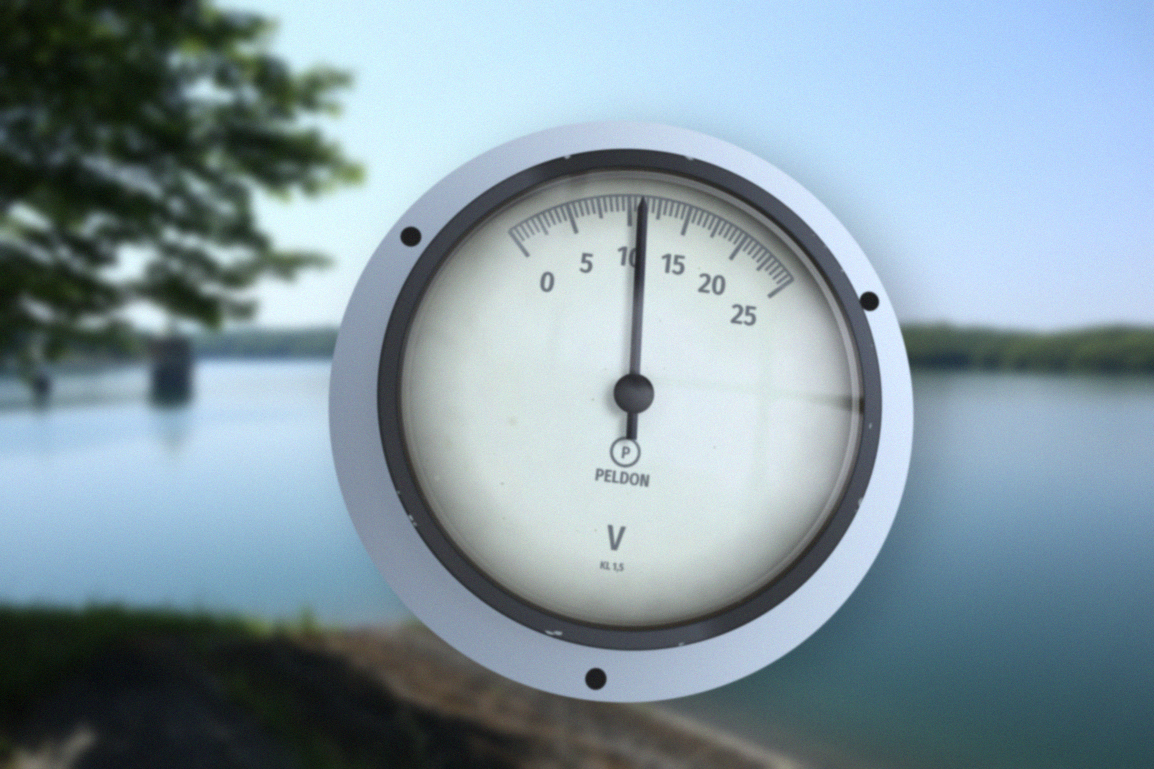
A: 11 V
